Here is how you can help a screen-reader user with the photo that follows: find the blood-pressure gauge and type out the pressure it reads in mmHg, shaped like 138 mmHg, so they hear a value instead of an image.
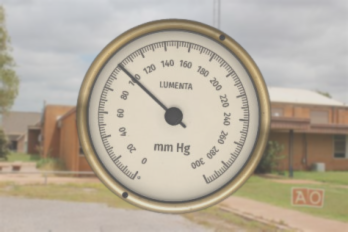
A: 100 mmHg
